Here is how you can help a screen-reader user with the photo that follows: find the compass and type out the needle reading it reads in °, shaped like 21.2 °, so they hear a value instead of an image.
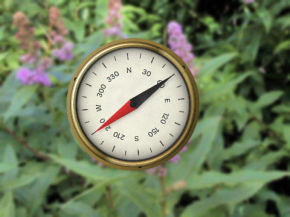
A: 240 °
